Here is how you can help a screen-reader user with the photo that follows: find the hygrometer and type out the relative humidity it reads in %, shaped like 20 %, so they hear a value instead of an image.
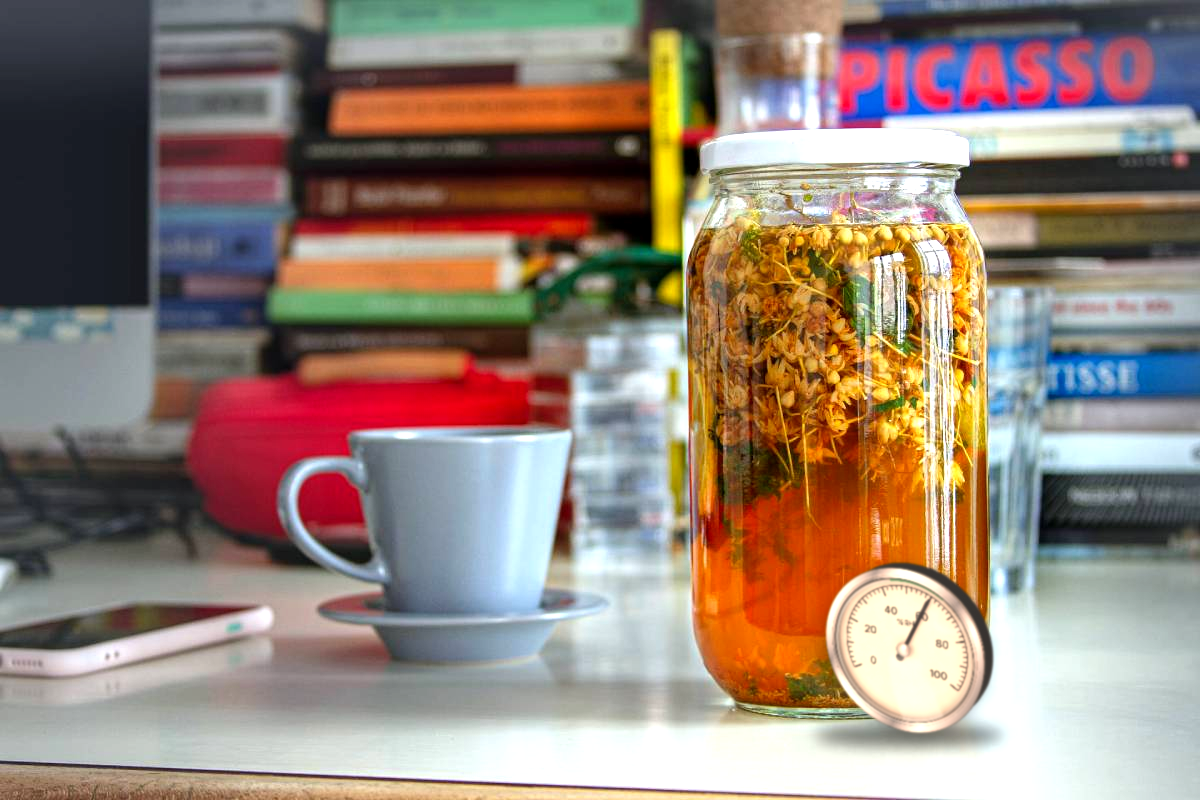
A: 60 %
